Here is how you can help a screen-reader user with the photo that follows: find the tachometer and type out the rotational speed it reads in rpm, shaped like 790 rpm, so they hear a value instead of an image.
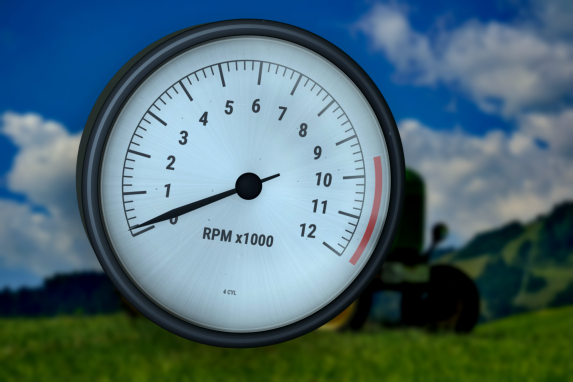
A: 200 rpm
